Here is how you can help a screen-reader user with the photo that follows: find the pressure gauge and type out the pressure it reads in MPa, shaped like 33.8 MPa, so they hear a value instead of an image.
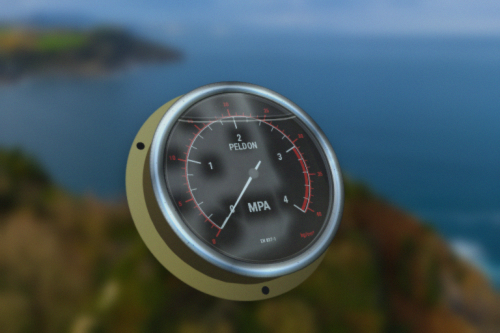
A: 0 MPa
